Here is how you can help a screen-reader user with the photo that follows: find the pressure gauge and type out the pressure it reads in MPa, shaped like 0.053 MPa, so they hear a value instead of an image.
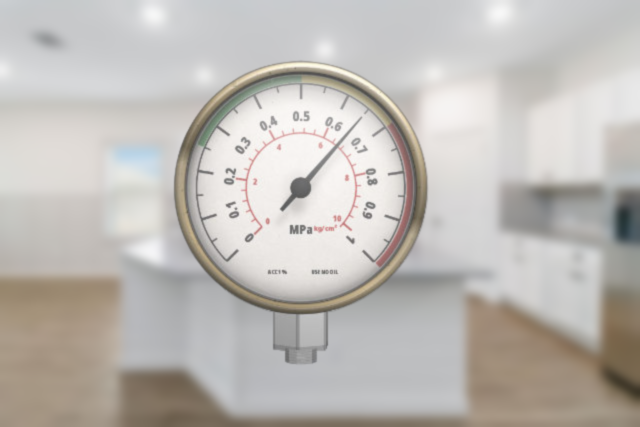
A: 0.65 MPa
